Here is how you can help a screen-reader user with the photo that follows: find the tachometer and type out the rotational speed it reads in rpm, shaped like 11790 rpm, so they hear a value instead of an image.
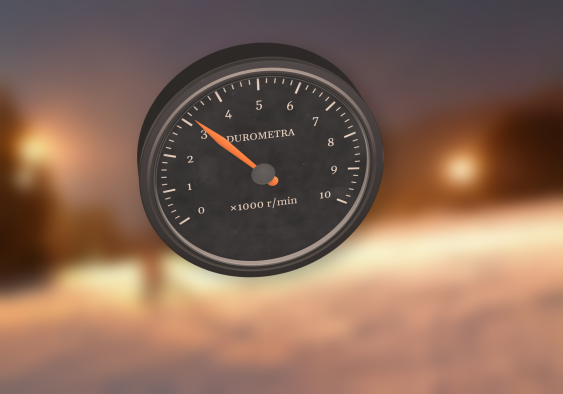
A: 3200 rpm
